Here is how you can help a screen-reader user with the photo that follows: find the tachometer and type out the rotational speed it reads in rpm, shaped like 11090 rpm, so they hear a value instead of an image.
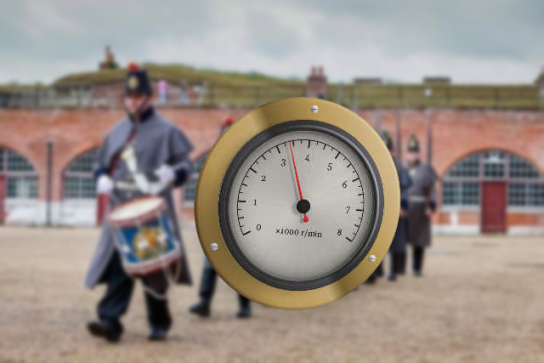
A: 3375 rpm
